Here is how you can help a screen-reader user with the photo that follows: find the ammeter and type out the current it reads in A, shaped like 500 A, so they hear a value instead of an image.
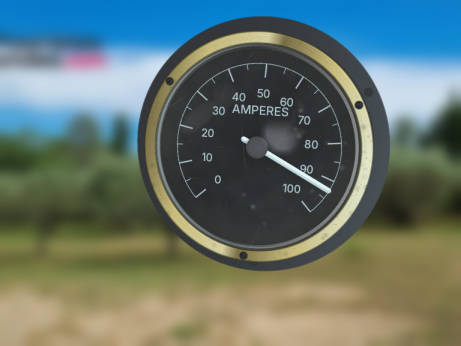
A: 92.5 A
